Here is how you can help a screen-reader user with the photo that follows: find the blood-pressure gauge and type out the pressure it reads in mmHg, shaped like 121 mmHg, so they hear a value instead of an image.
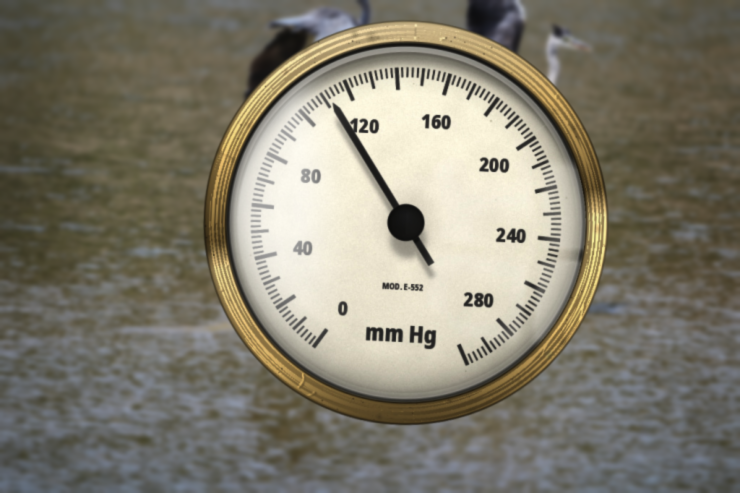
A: 112 mmHg
